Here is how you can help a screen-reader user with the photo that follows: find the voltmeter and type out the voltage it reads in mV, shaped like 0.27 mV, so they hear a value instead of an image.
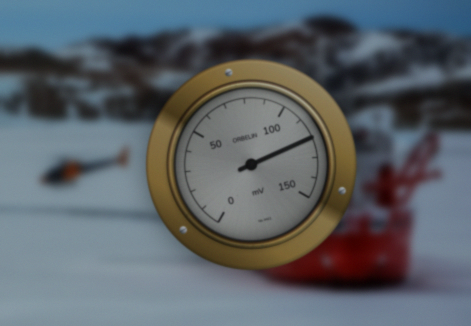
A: 120 mV
